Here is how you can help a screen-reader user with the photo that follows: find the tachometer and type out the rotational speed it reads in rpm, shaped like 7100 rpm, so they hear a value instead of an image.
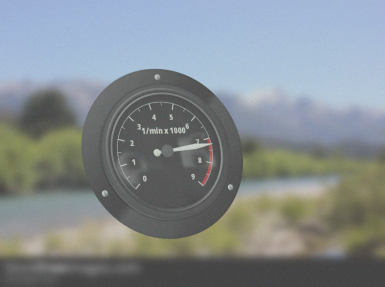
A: 7250 rpm
